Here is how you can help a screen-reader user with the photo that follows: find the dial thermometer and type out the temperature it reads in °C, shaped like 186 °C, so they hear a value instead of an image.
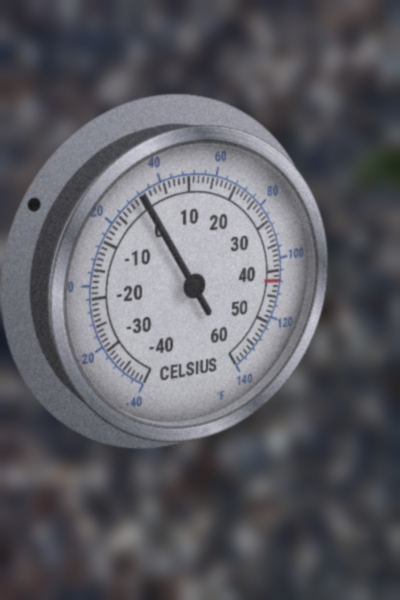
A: 0 °C
